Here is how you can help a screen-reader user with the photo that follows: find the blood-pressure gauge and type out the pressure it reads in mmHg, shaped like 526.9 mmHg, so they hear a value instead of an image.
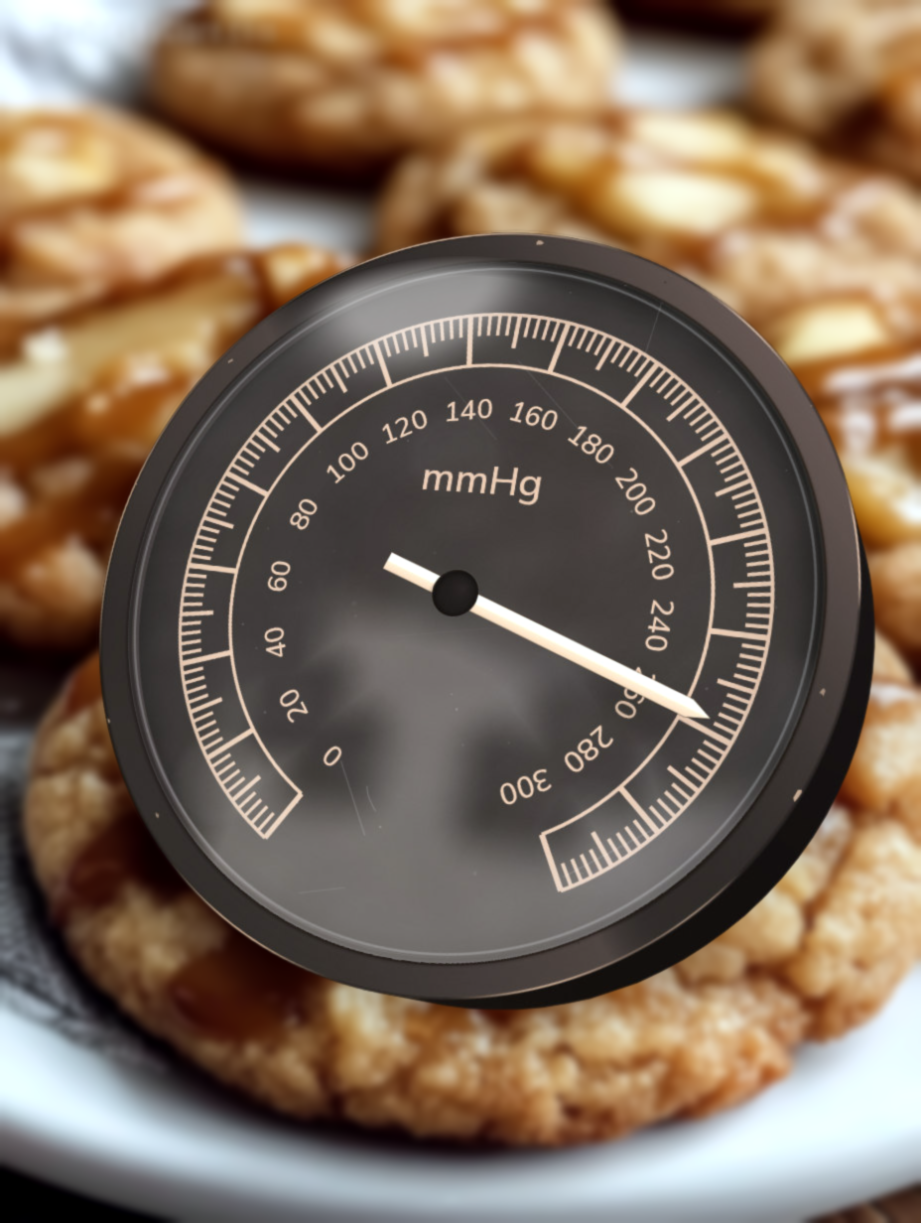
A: 258 mmHg
